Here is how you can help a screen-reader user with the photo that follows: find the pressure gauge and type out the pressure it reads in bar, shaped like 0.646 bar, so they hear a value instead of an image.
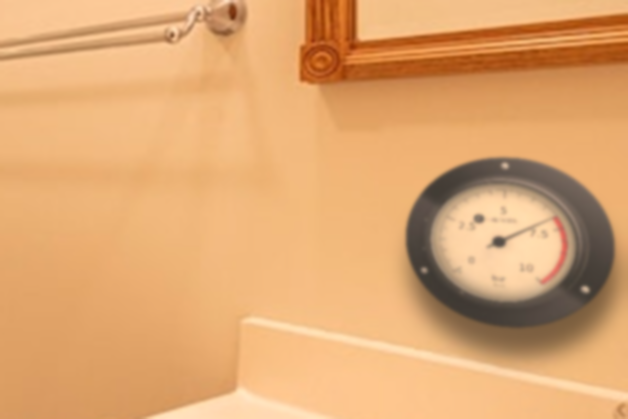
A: 7 bar
